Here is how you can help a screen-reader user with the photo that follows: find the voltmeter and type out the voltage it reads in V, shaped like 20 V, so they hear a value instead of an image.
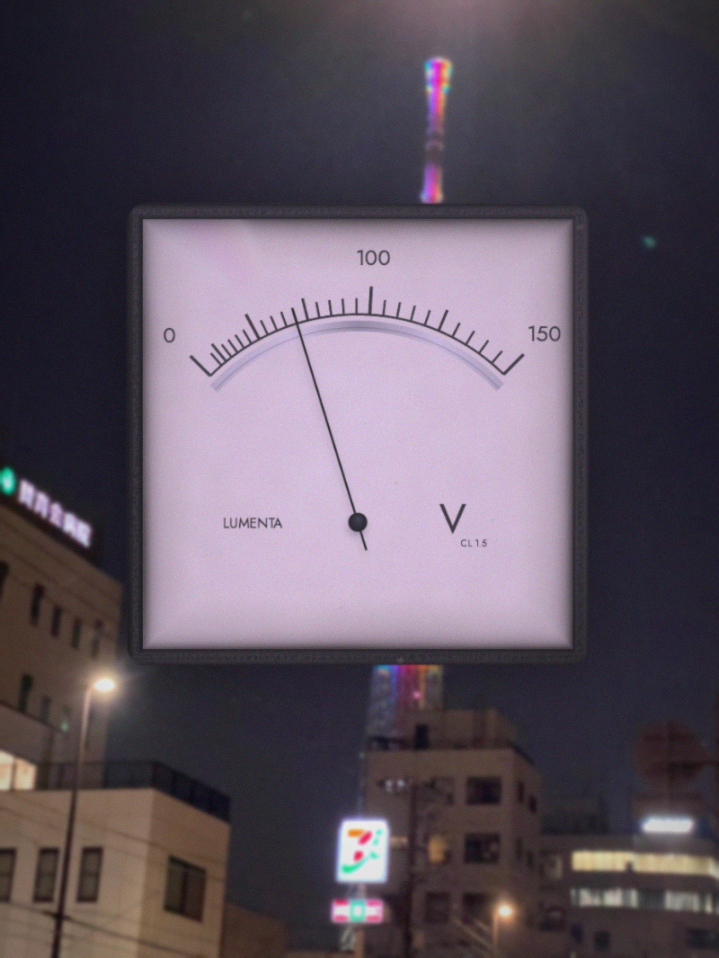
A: 70 V
